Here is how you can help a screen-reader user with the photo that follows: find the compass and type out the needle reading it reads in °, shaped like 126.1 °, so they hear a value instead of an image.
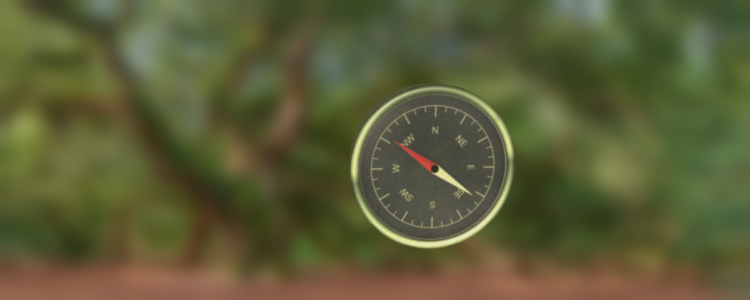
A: 305 °
